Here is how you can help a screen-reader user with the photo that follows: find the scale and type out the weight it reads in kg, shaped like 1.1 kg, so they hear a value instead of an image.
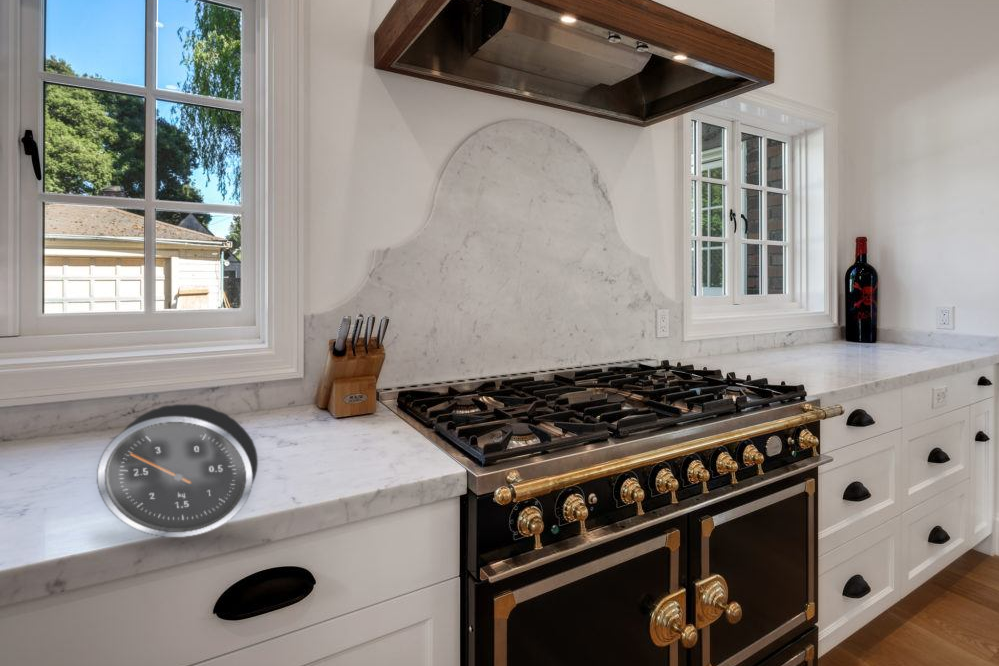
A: 2.75 kg
